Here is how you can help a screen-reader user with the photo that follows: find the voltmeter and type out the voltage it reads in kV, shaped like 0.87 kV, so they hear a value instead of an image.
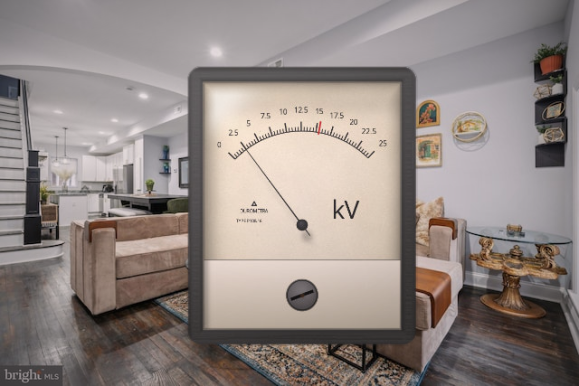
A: 2.5 kV
